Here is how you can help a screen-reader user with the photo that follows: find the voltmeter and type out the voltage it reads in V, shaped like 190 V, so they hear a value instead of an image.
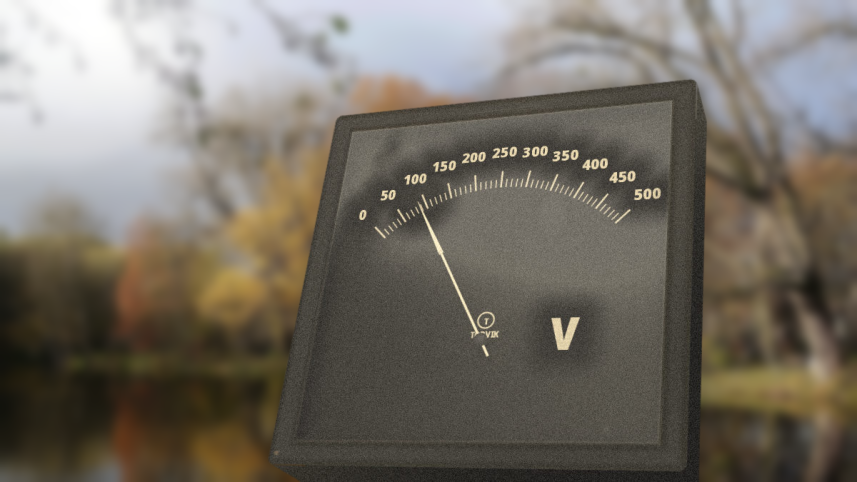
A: 90 V
